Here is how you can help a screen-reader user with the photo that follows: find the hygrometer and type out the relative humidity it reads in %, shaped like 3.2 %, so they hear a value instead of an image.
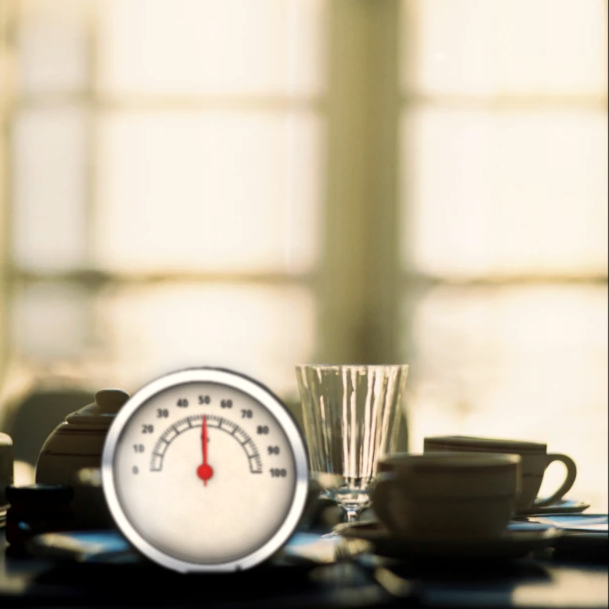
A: 50 %
